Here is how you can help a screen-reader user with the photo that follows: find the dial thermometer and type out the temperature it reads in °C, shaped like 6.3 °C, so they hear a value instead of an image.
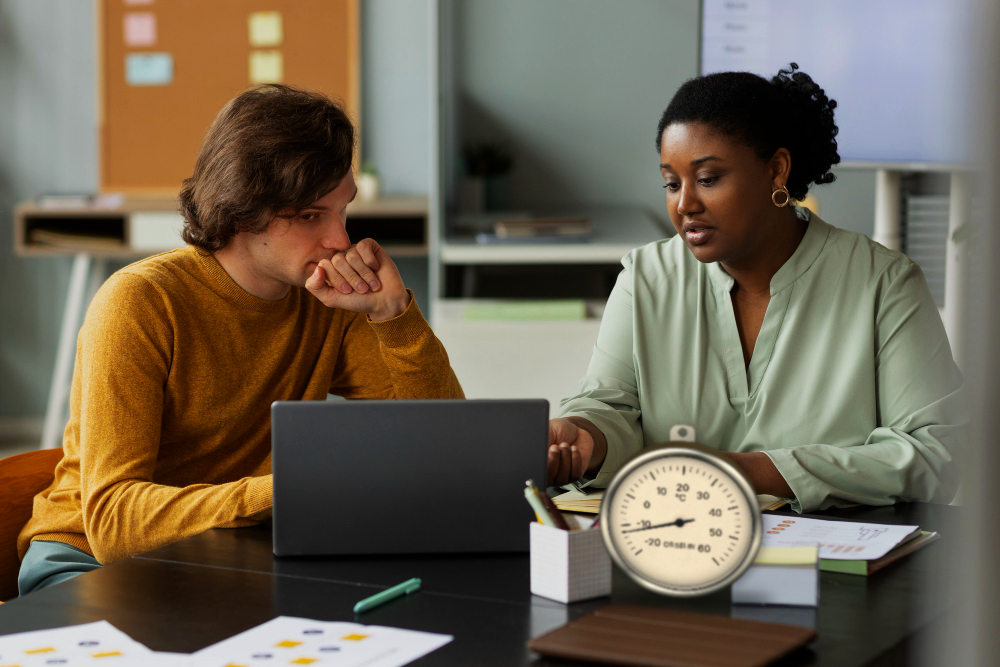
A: -12 °C
